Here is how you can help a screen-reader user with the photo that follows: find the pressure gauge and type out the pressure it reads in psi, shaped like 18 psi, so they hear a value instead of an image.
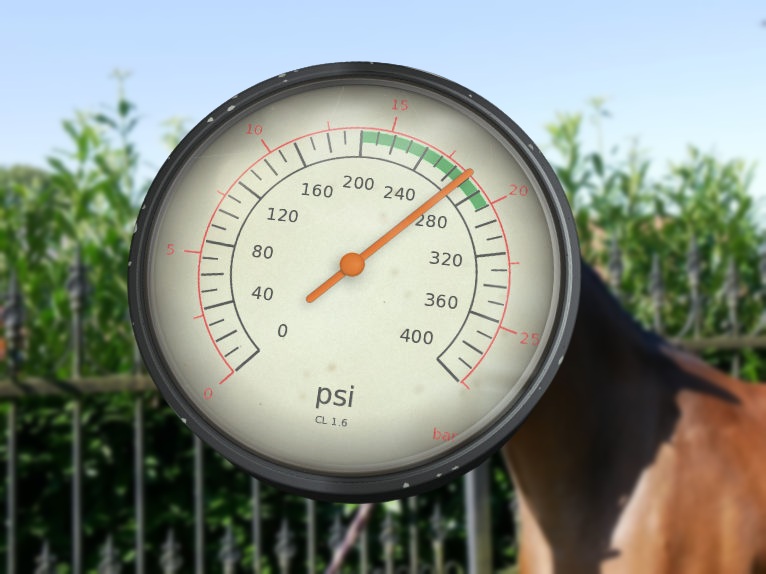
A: 270 psi
